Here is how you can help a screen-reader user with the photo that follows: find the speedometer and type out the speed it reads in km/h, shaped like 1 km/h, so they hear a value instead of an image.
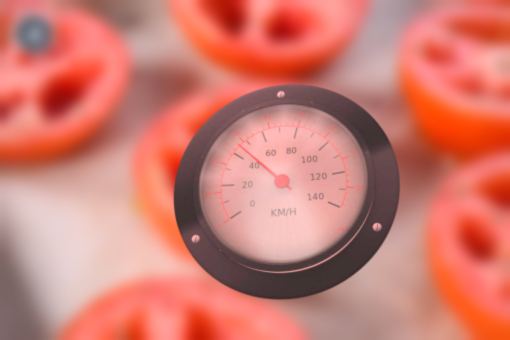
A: 45 km/h
